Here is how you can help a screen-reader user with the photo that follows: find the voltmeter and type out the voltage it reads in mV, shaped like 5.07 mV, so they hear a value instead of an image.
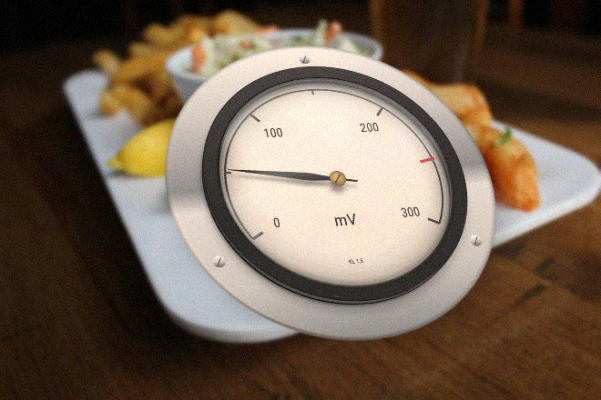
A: 50 mV
